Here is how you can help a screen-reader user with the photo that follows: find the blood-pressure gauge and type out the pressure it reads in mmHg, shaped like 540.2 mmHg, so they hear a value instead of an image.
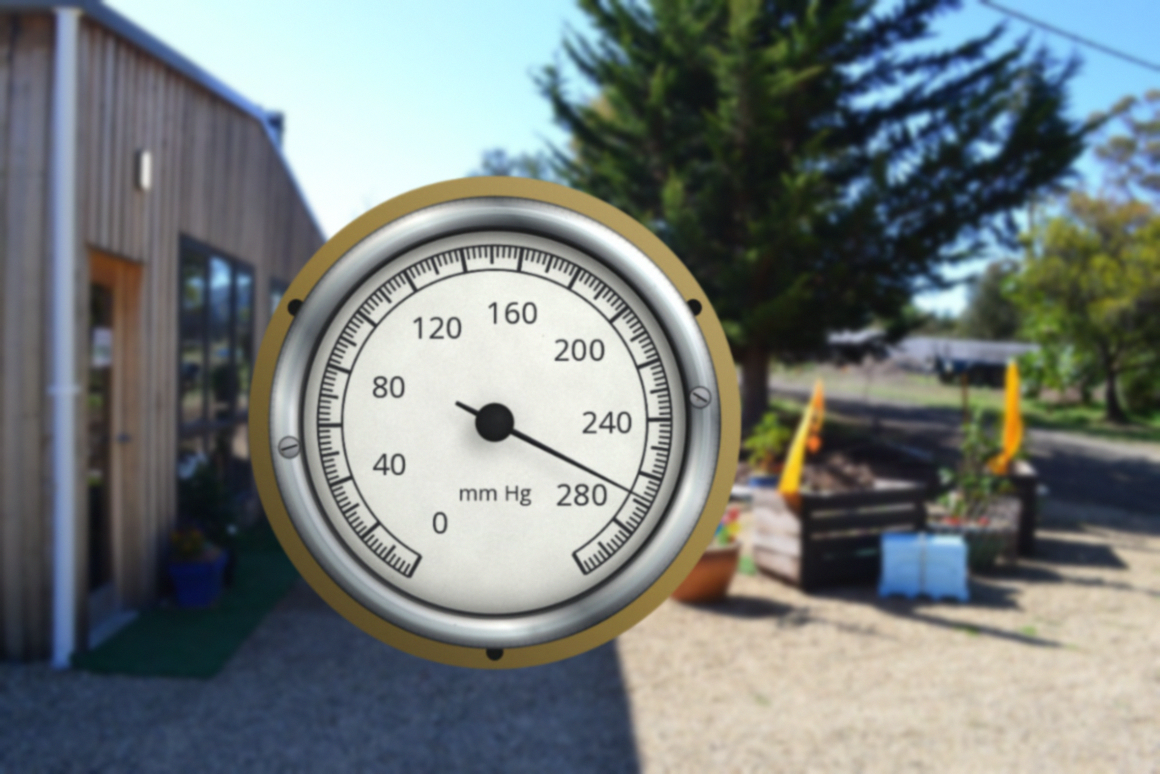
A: 268 mmHg
